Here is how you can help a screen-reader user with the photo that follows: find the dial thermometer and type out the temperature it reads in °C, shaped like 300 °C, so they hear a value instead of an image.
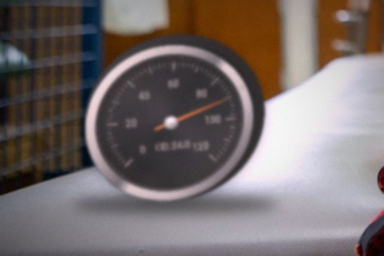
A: 90 °C
